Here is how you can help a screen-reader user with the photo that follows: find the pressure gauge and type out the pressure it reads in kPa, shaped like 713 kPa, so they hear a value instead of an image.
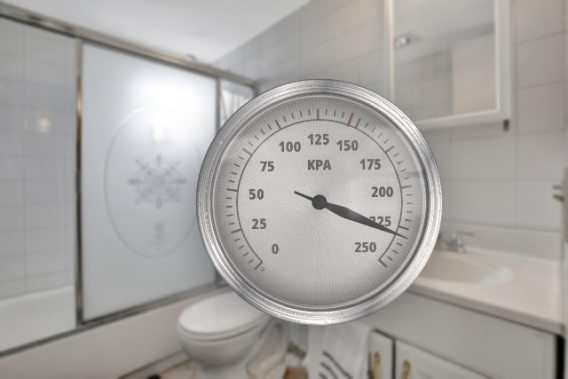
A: 230 kPa
